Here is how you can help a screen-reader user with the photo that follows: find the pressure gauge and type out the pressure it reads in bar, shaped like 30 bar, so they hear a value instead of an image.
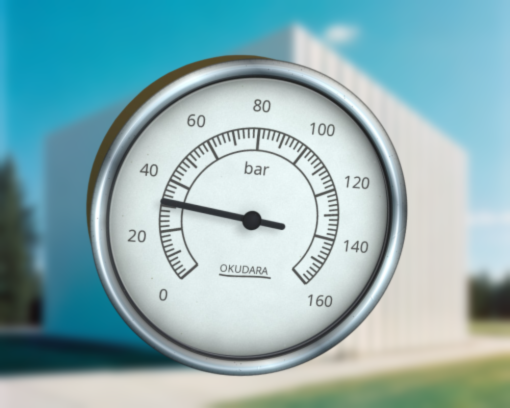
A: 32 bar
